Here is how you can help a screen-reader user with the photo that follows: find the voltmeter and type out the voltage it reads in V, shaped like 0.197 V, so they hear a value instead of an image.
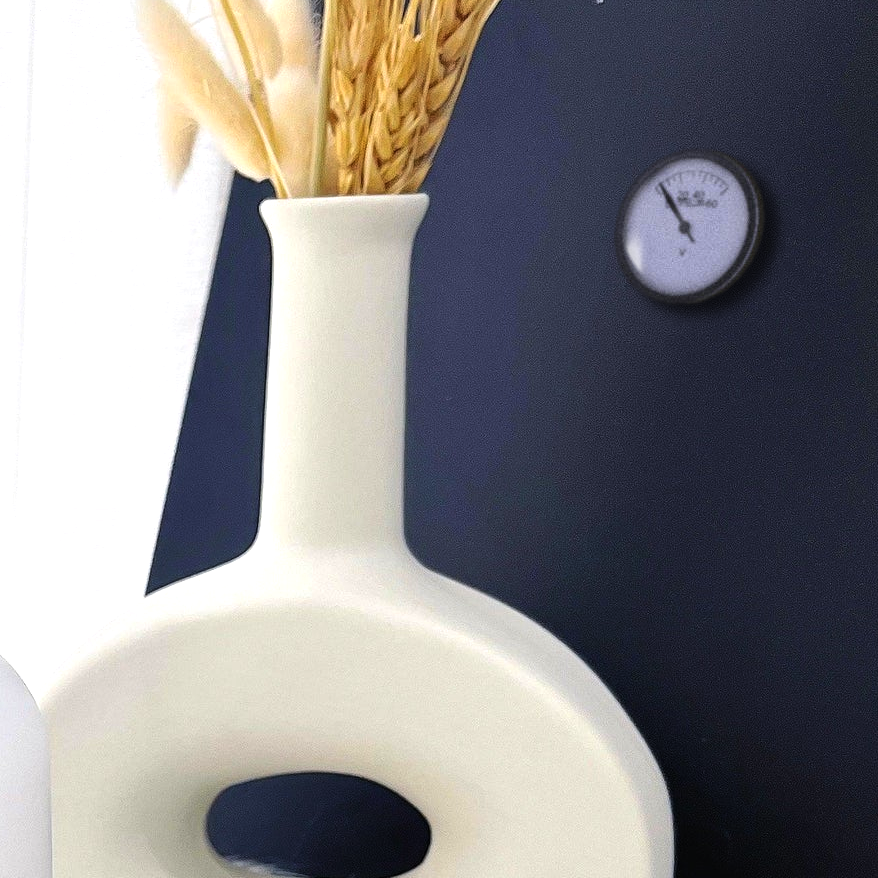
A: 5 V
